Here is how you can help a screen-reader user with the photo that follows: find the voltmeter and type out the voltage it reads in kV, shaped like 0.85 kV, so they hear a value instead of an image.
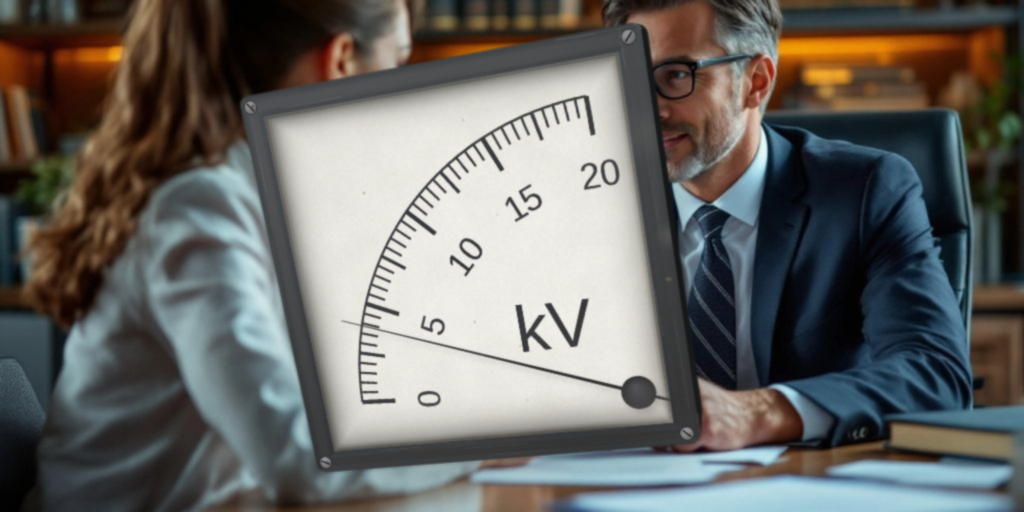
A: 4 kV
